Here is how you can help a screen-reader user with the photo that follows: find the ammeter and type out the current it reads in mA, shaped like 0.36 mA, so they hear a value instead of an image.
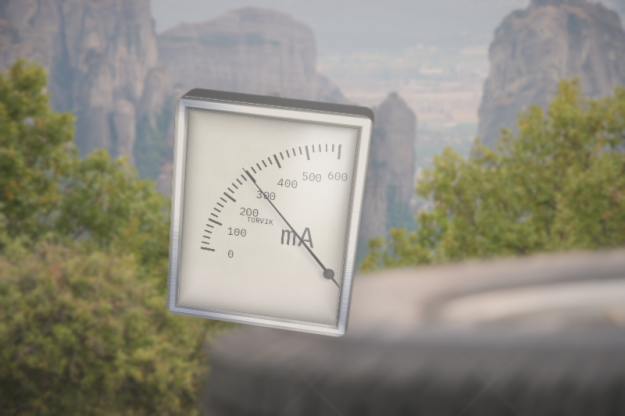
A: 300 mA
